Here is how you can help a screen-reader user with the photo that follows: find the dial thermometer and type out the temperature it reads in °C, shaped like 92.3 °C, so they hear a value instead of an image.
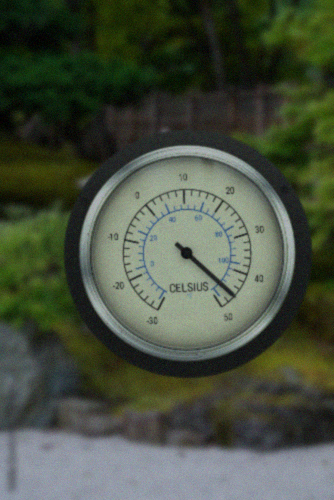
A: 46 °C
